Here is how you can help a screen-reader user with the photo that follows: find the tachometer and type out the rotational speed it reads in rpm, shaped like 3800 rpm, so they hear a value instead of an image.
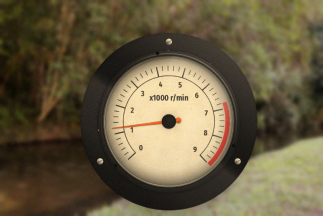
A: 1200 rpm
